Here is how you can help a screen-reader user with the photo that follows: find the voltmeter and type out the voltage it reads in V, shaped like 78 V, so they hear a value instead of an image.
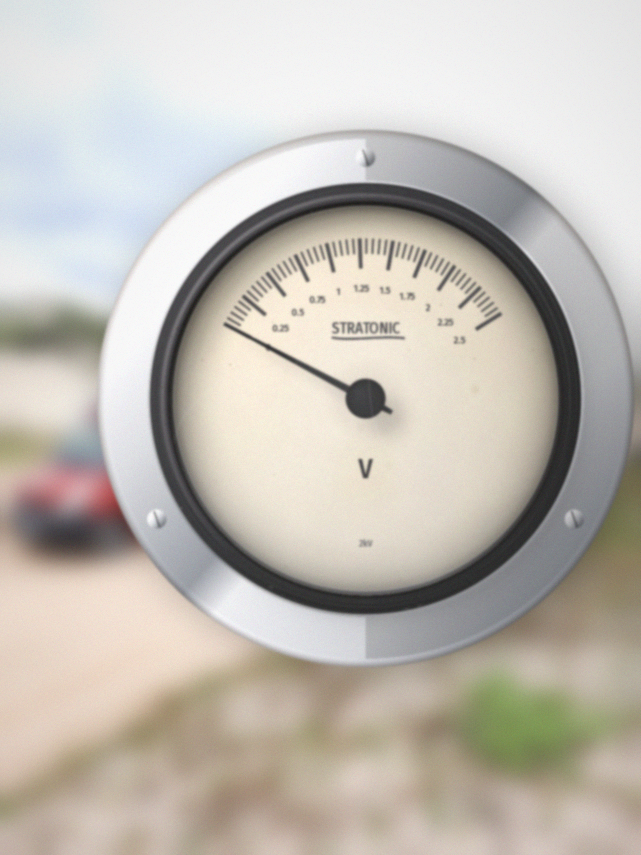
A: 0 V
